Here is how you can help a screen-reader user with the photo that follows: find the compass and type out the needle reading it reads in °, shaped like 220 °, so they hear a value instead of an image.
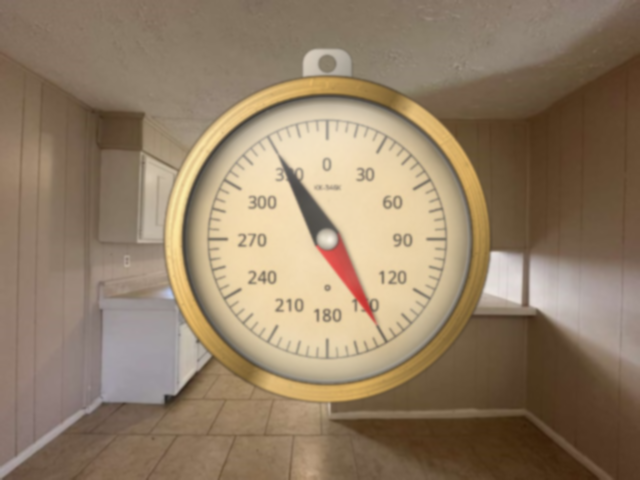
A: 150 °
